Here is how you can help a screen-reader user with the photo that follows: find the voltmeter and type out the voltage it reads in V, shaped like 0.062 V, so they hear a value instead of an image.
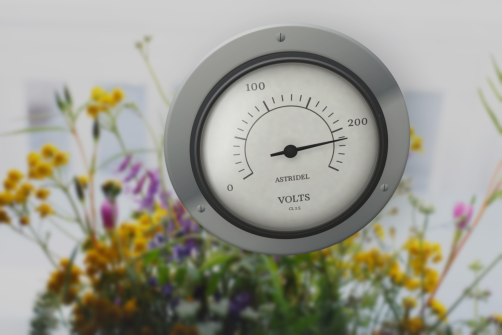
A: 210 V
